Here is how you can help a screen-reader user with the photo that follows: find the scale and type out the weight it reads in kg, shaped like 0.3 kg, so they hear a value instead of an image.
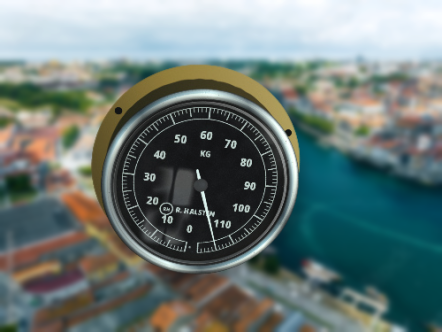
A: 115 kg
